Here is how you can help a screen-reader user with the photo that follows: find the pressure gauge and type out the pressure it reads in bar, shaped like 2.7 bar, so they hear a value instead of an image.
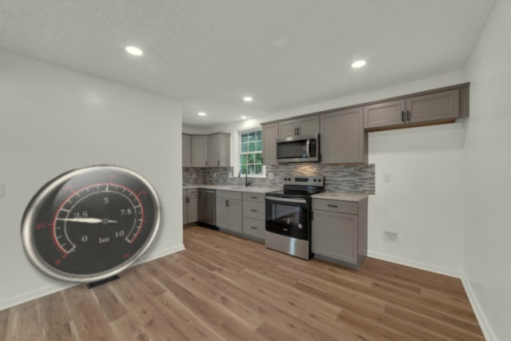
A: 2 bar
